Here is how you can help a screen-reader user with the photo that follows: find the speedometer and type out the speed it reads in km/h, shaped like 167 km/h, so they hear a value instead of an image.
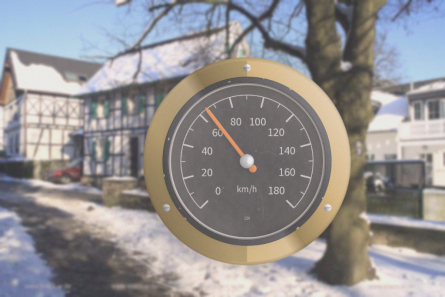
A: 65 km/h
